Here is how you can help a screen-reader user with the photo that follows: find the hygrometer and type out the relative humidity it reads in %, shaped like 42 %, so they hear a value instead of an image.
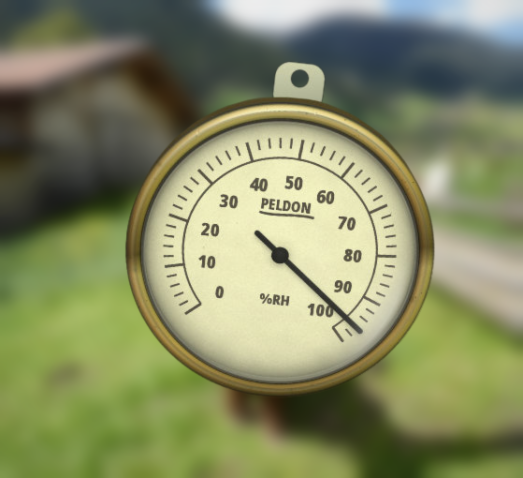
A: 96 %
